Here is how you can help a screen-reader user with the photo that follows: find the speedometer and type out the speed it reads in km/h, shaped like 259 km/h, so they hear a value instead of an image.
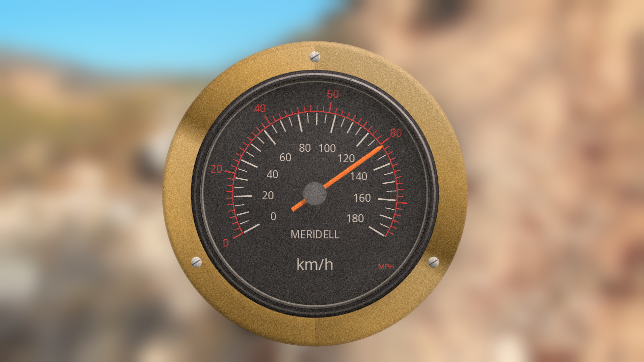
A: 130 km/h
